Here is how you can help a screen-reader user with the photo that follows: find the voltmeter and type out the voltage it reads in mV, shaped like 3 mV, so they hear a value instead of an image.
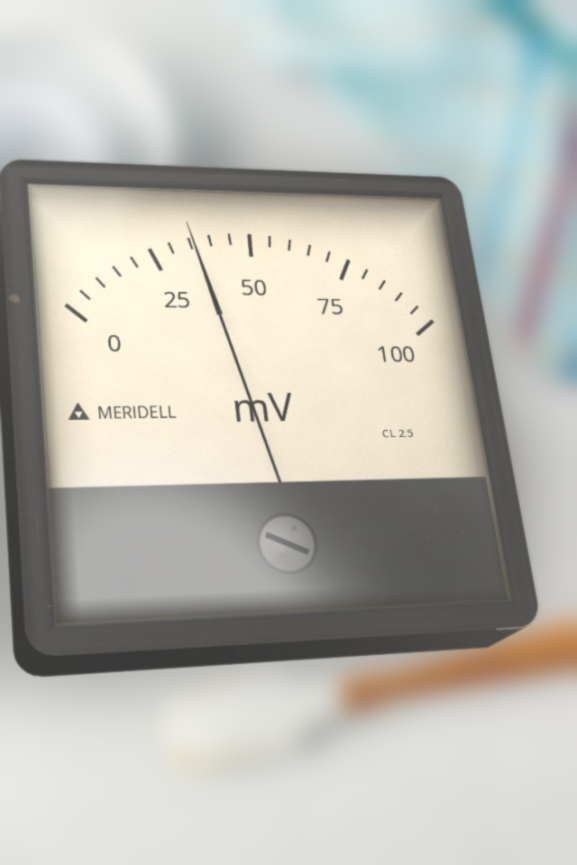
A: 35 mV
